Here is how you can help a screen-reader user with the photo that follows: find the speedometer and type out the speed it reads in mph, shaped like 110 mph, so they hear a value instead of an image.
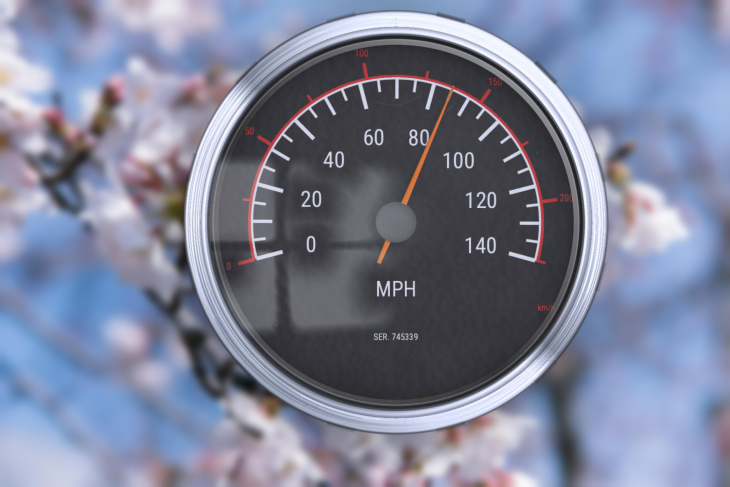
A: 85 mph
